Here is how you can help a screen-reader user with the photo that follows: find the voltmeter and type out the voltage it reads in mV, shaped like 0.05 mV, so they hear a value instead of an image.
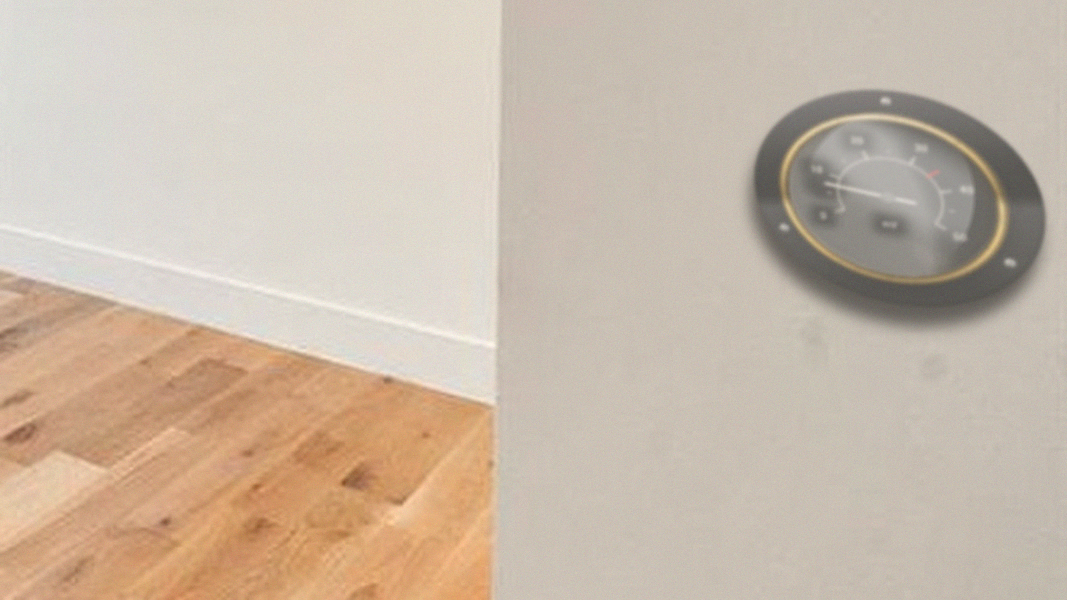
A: 7.5 mV
